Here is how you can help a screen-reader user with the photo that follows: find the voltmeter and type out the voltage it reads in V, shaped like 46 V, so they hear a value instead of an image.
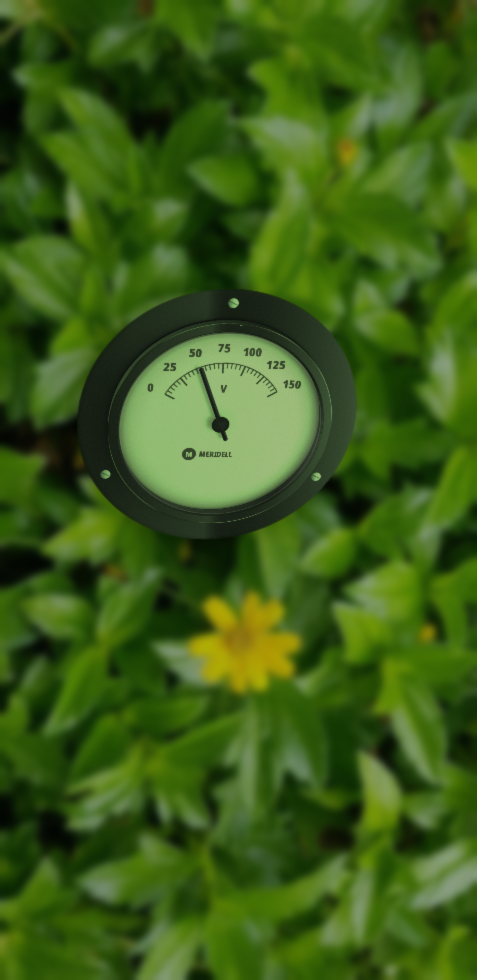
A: 50 V
